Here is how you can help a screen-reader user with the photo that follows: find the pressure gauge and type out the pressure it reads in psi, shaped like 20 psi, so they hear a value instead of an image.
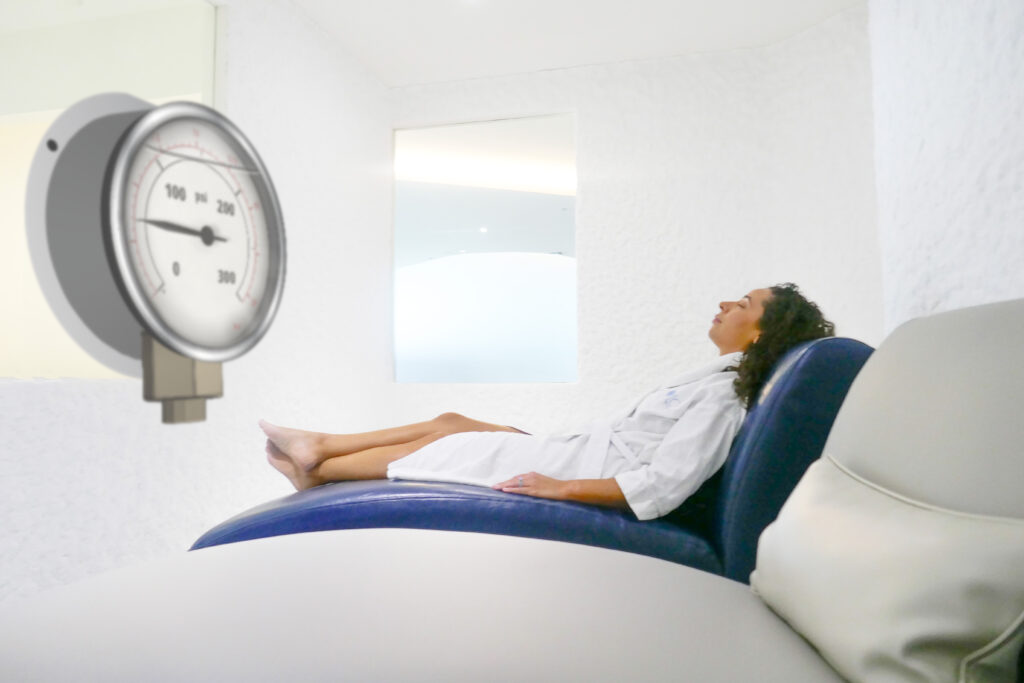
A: 50 psi
